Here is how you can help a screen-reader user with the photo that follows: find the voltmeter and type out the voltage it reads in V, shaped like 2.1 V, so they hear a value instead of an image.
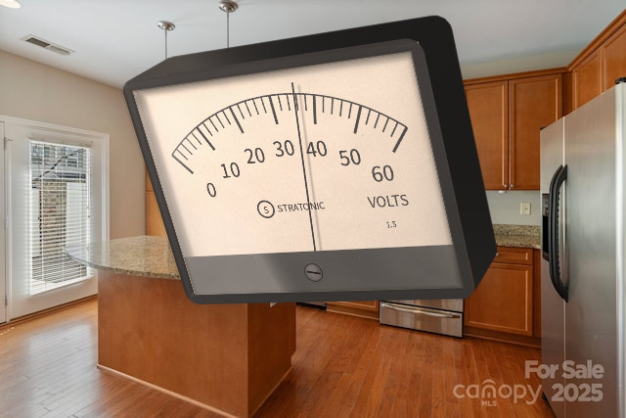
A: 36 V
